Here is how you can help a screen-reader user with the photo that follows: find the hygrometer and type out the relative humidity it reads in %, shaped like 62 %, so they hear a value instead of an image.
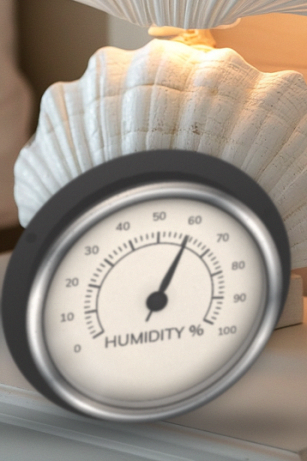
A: 60 %
